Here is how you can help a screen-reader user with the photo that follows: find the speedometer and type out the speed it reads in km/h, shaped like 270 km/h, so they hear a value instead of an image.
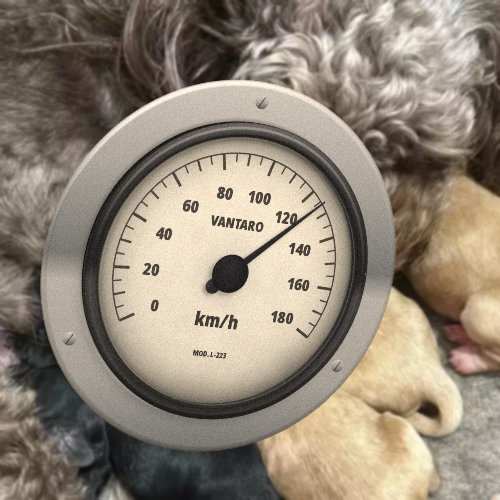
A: 125 km/h
